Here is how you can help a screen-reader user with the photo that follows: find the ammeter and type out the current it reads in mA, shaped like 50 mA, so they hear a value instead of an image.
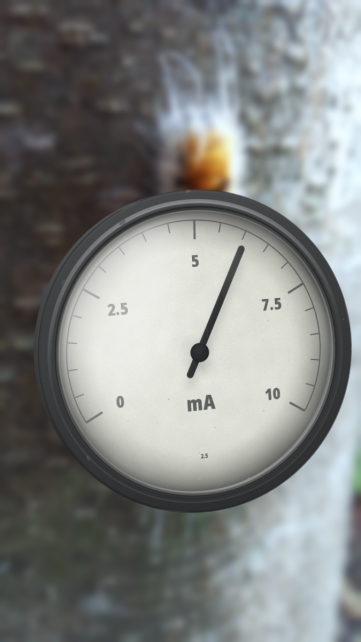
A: 6 mA
